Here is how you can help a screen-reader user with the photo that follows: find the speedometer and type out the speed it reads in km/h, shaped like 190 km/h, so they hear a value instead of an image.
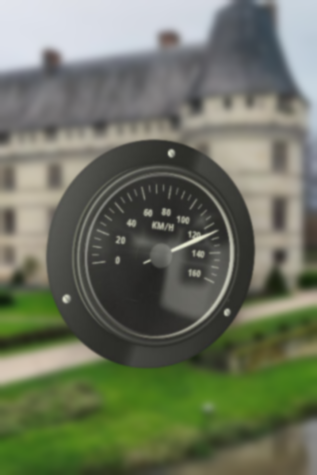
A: 125 km/h
